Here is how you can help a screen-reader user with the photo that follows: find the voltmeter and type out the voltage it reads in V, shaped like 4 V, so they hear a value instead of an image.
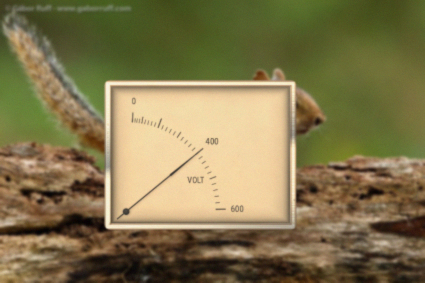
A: 400 V
